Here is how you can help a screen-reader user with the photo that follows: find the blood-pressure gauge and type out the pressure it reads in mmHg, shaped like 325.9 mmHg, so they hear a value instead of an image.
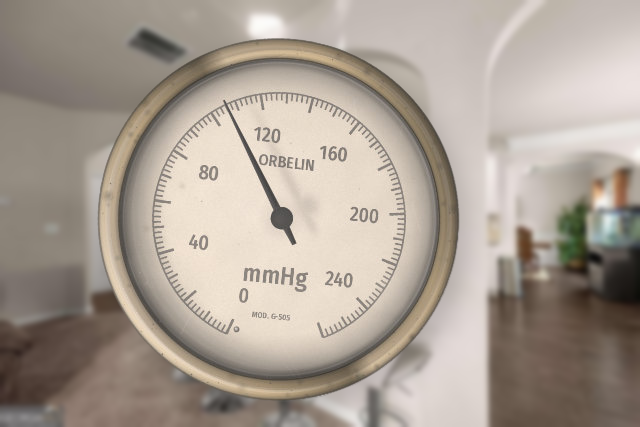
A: 106 mmHg
